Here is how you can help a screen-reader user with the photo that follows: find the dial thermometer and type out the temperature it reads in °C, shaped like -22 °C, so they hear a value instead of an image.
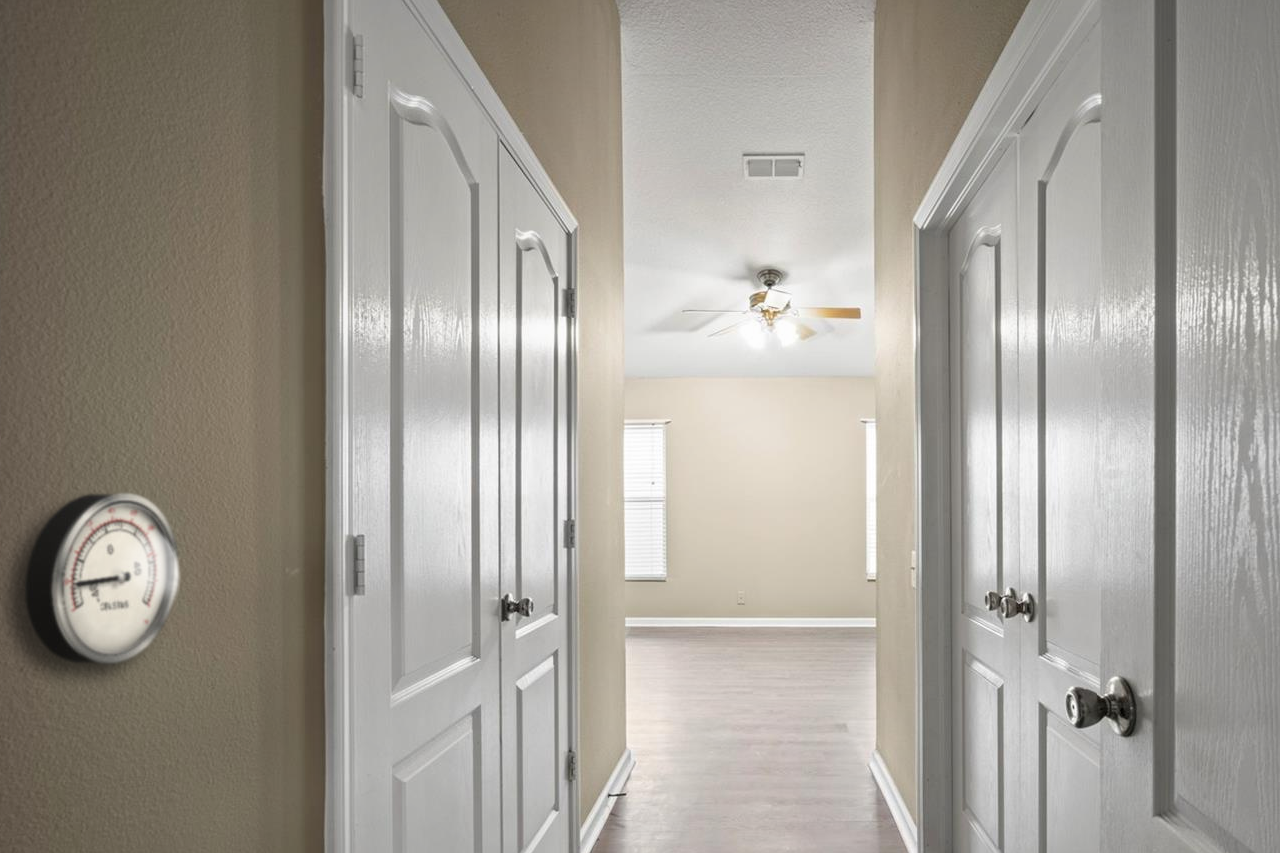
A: -30 °C
